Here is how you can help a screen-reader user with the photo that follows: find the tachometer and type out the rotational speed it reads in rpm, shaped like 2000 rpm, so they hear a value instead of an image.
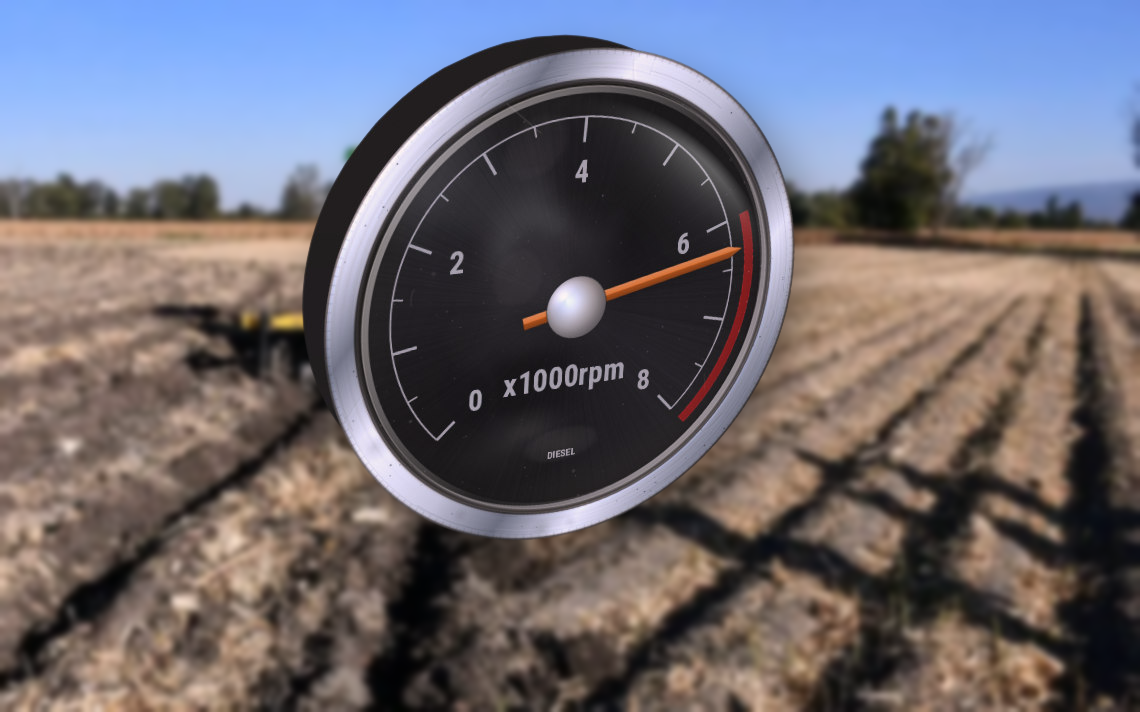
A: 6250 rpm
